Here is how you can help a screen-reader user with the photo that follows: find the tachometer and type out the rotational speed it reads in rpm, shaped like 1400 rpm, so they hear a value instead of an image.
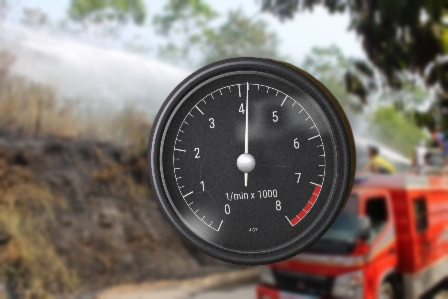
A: 4200 rpm
